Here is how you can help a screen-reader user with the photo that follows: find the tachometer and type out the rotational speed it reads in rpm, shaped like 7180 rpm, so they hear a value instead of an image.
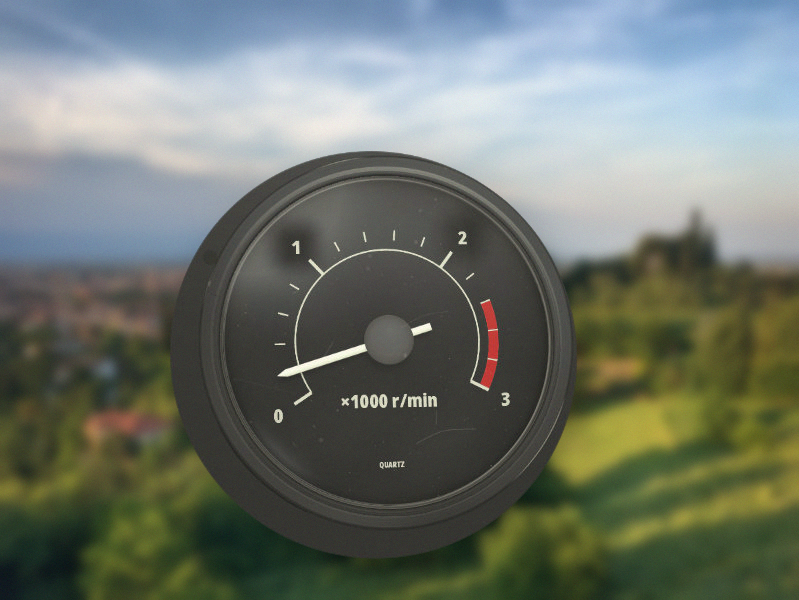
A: 200 rpm
